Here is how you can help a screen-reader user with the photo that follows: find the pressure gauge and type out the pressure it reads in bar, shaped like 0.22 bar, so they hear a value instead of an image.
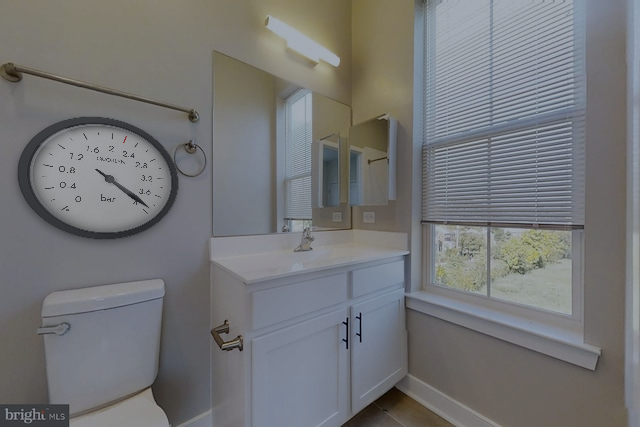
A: 3.9 bar
